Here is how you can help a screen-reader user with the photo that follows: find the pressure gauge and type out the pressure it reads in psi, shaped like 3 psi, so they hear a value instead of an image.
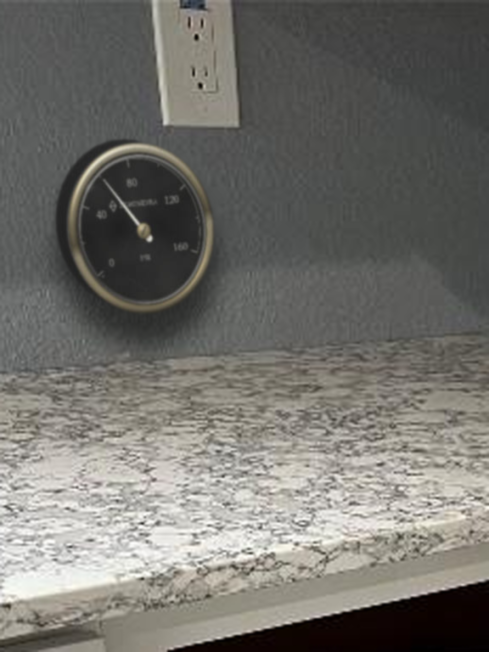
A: 60 psi
